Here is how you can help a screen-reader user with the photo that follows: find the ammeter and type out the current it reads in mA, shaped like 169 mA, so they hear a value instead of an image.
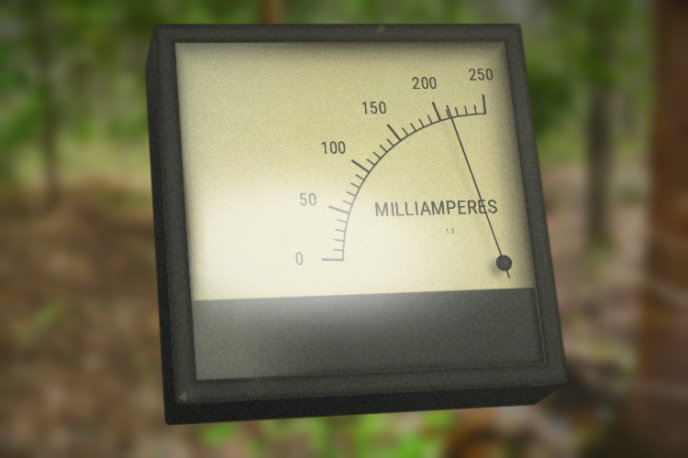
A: 210 mA
